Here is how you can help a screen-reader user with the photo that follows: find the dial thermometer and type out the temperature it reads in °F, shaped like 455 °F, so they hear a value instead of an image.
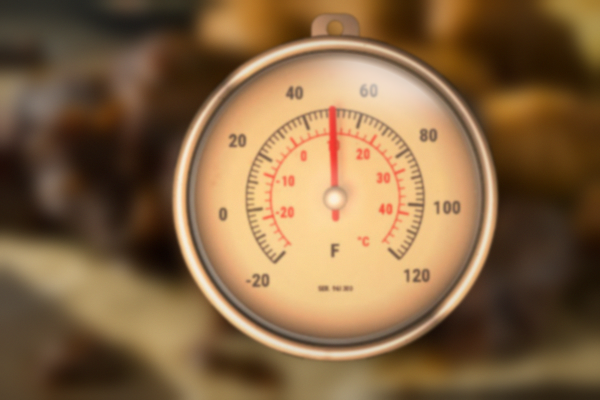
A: 50 °F
